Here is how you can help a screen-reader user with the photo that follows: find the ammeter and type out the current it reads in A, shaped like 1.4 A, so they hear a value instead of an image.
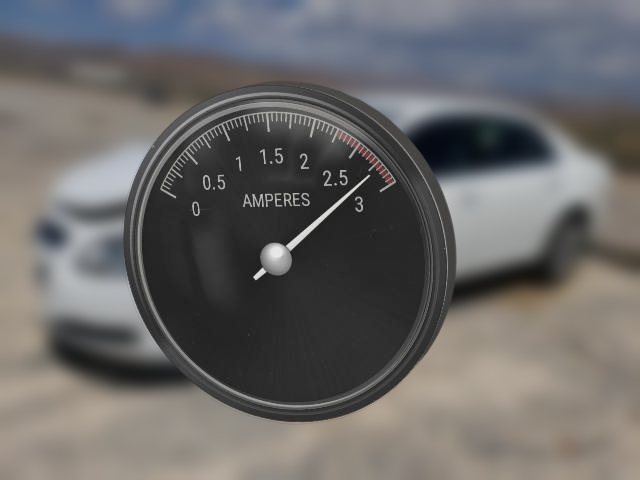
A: 2.8 A
